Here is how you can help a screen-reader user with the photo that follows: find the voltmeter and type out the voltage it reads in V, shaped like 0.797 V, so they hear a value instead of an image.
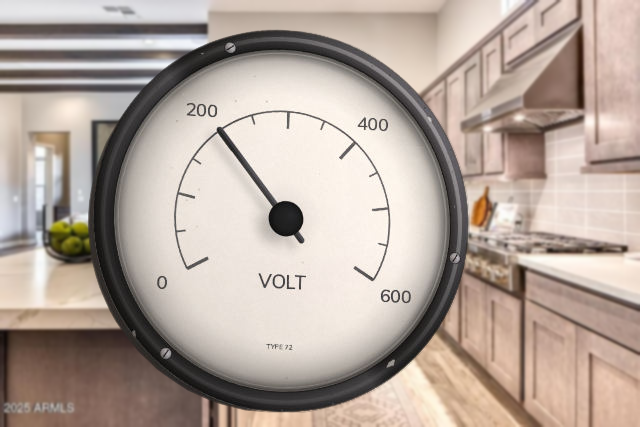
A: 200 V
